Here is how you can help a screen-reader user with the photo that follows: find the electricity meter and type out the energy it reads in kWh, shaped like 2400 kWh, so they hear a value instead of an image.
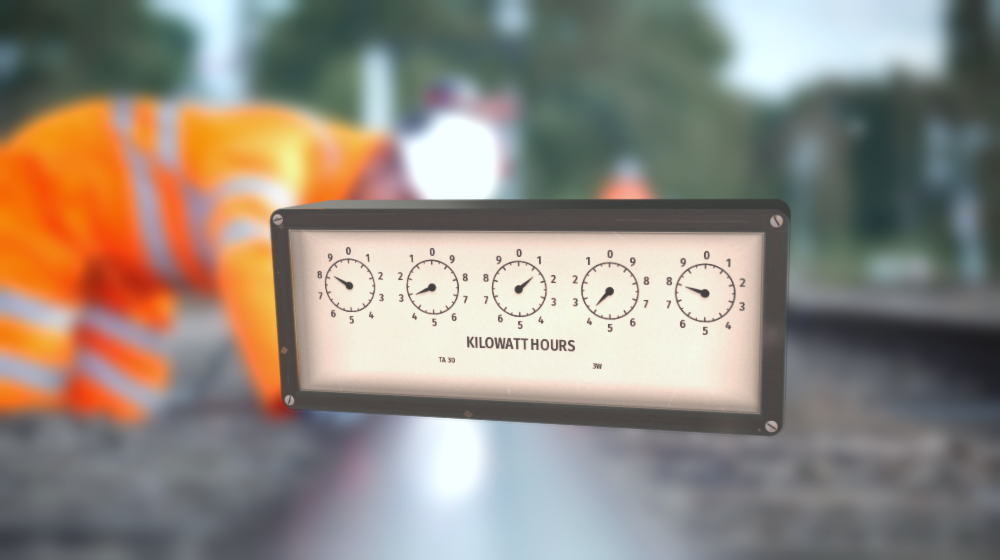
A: 83138 kWh
